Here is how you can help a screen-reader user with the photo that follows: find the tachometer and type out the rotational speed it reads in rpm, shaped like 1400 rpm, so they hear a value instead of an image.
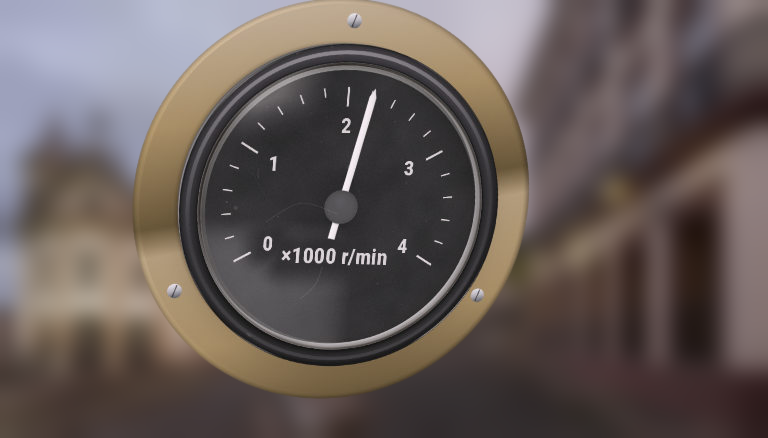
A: 2200 rpm
